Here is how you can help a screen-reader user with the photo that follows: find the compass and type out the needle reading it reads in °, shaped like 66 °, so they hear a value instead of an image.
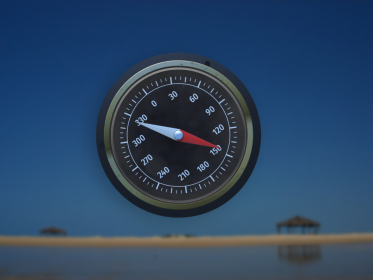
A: 145 °
